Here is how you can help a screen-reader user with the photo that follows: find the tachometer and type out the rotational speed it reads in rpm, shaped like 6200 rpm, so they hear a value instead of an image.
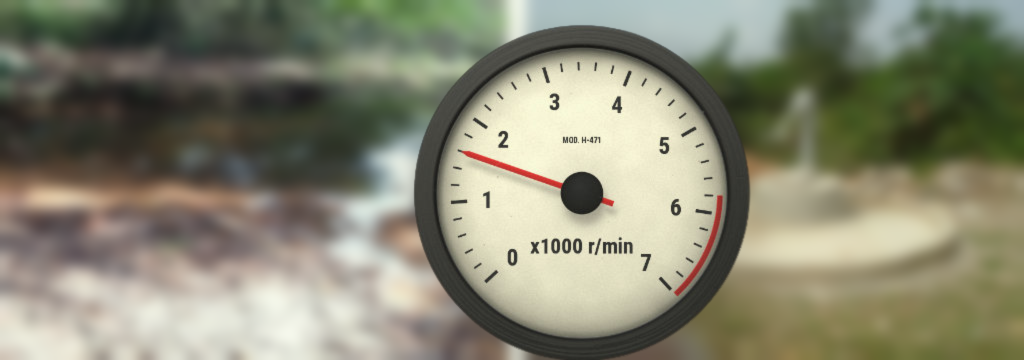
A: 1600 rpm
